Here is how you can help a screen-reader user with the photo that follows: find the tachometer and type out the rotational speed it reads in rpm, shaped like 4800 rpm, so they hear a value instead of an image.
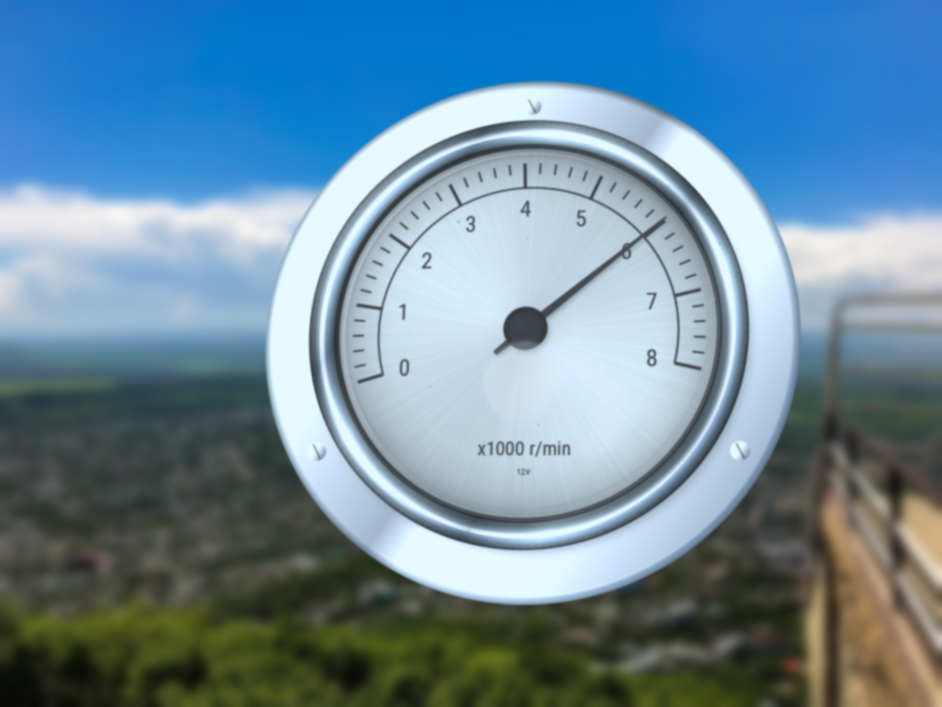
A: 6000 rpm
